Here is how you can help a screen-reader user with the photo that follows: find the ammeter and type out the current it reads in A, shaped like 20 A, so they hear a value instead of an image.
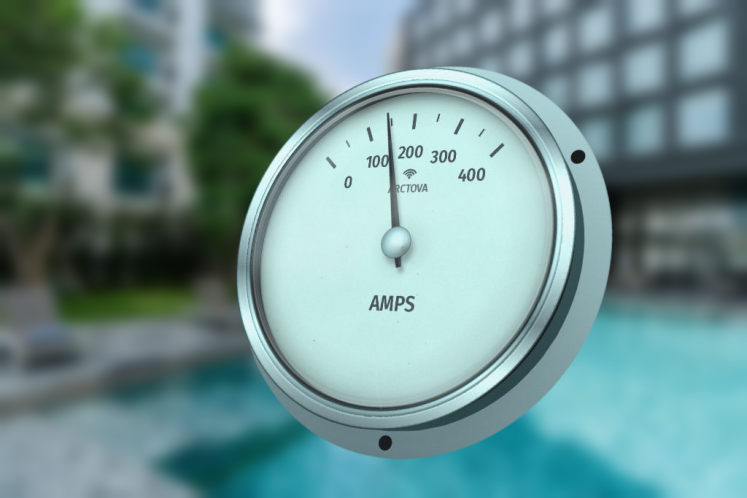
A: 150 A
